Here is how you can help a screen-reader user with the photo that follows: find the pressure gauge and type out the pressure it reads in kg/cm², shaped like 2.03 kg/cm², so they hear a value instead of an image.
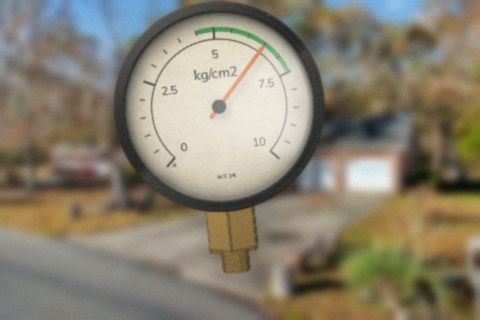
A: 6.5 kg/cm²
